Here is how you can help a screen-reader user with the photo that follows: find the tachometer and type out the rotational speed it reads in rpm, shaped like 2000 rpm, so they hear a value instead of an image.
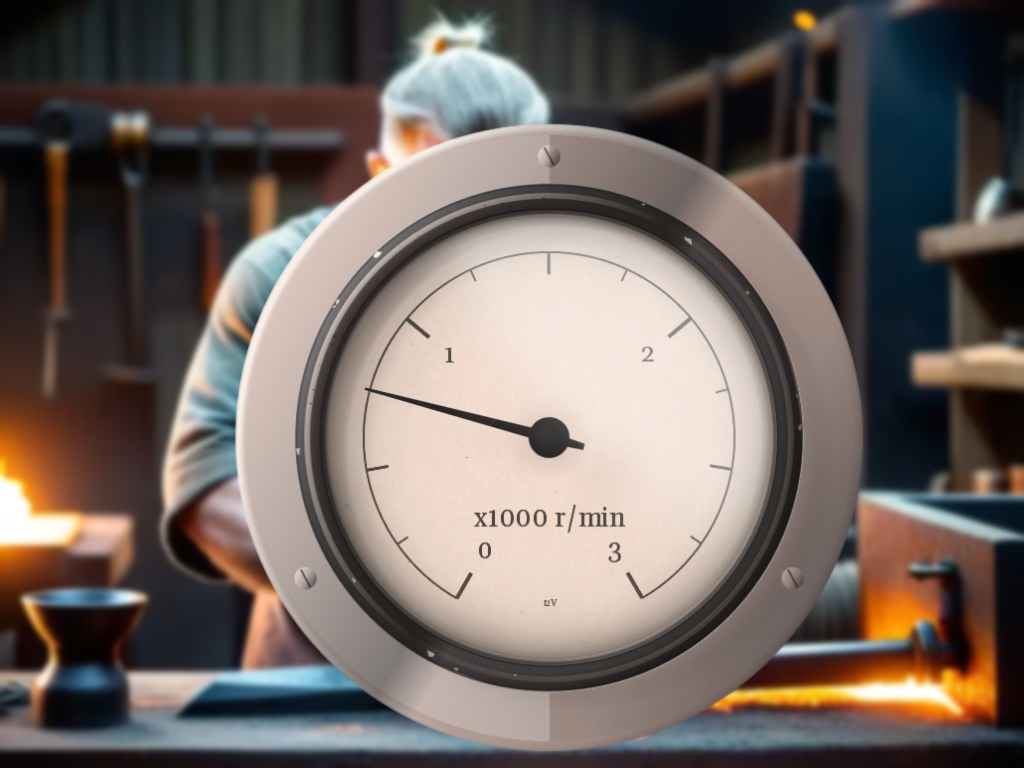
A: 750 rpm
